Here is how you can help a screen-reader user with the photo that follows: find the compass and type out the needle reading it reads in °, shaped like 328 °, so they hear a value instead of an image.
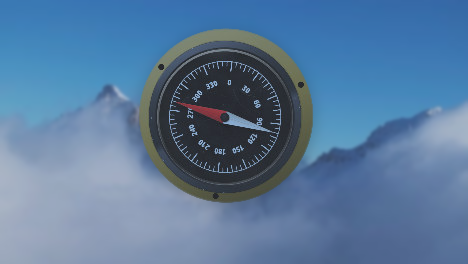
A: 280 °
